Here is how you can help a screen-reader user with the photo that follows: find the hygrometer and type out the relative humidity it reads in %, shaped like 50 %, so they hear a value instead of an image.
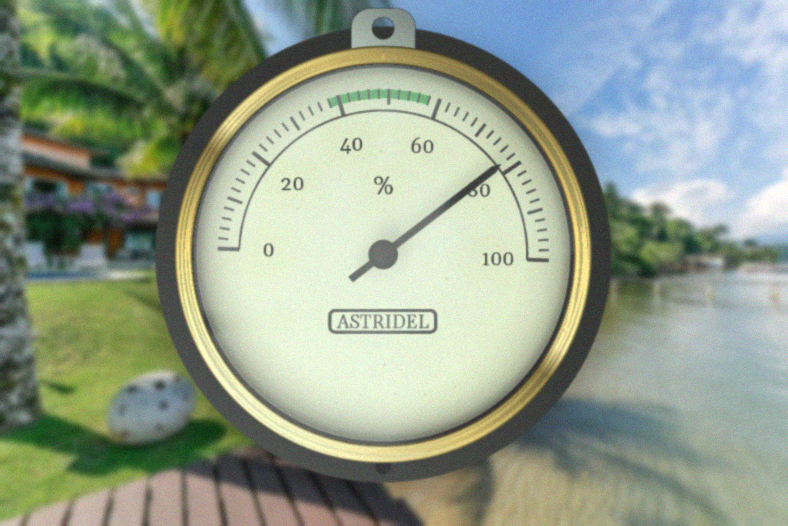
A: 78 %
